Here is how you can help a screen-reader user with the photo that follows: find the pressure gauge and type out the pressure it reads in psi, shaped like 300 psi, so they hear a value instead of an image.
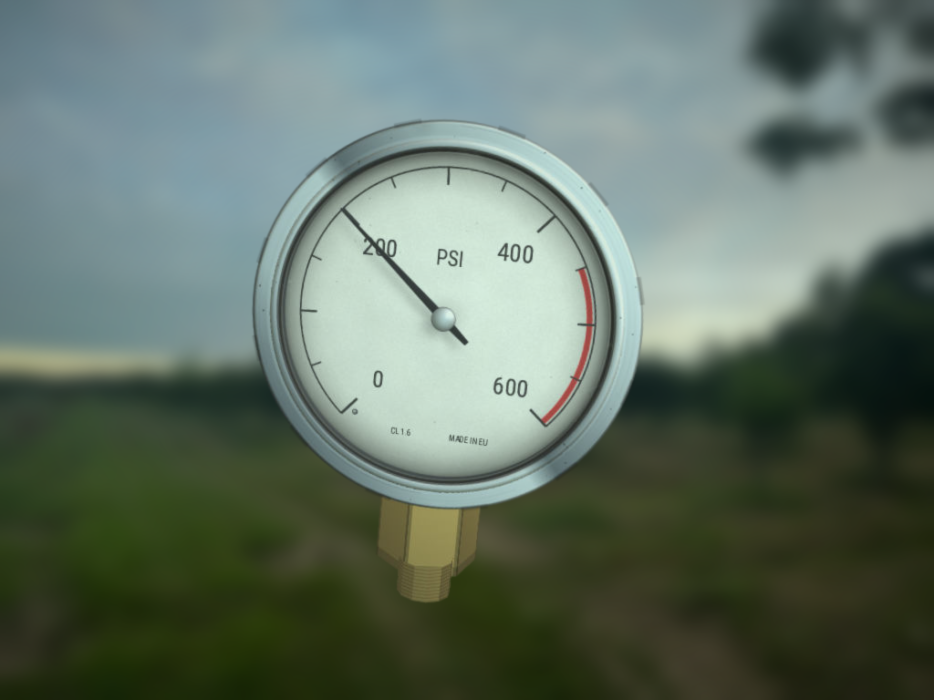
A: 200 psi
